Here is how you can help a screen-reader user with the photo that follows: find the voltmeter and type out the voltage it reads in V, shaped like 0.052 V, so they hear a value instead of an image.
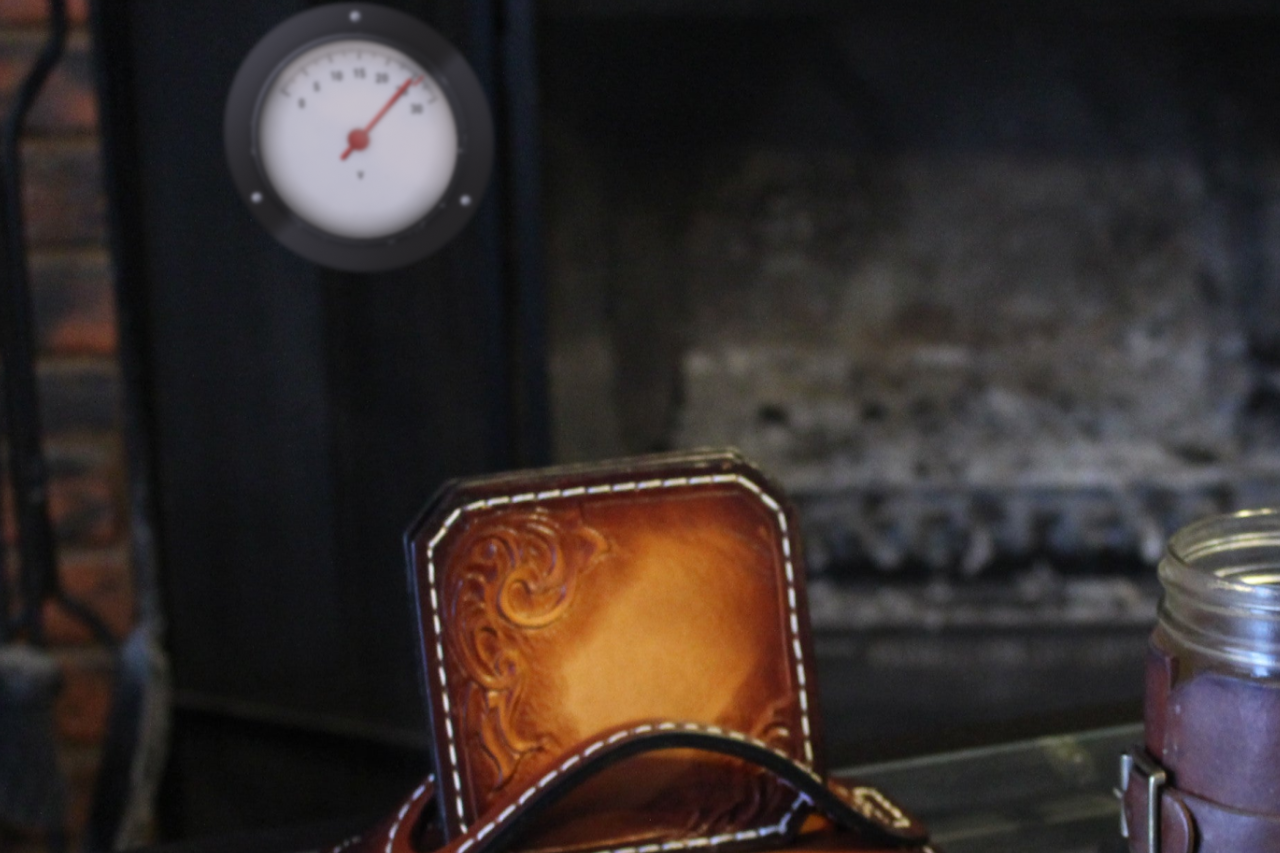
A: 25 V
